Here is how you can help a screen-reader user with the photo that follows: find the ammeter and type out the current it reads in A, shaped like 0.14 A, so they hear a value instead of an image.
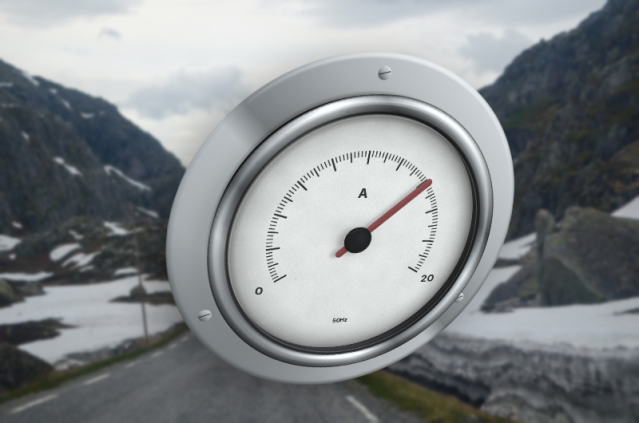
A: 14 A
